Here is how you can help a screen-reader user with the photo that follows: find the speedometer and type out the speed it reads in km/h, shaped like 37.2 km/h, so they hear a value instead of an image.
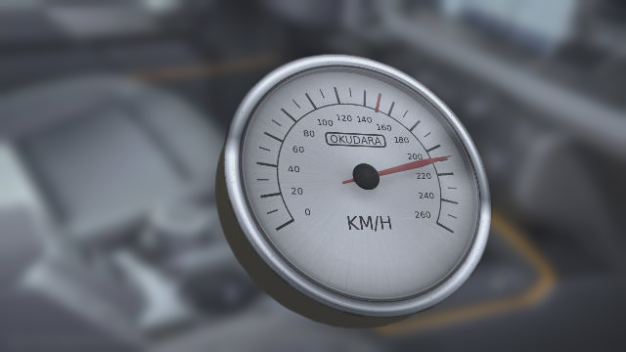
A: 210 km/h
